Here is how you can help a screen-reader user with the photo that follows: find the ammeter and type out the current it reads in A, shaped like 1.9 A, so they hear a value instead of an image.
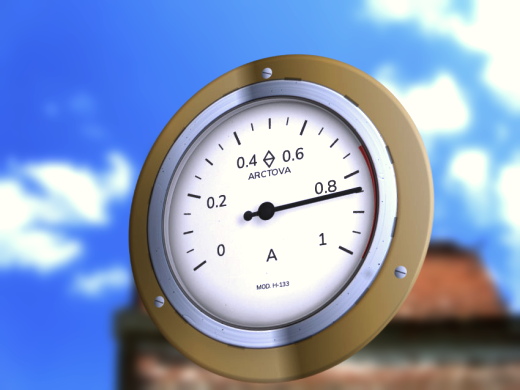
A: 0.85 A
